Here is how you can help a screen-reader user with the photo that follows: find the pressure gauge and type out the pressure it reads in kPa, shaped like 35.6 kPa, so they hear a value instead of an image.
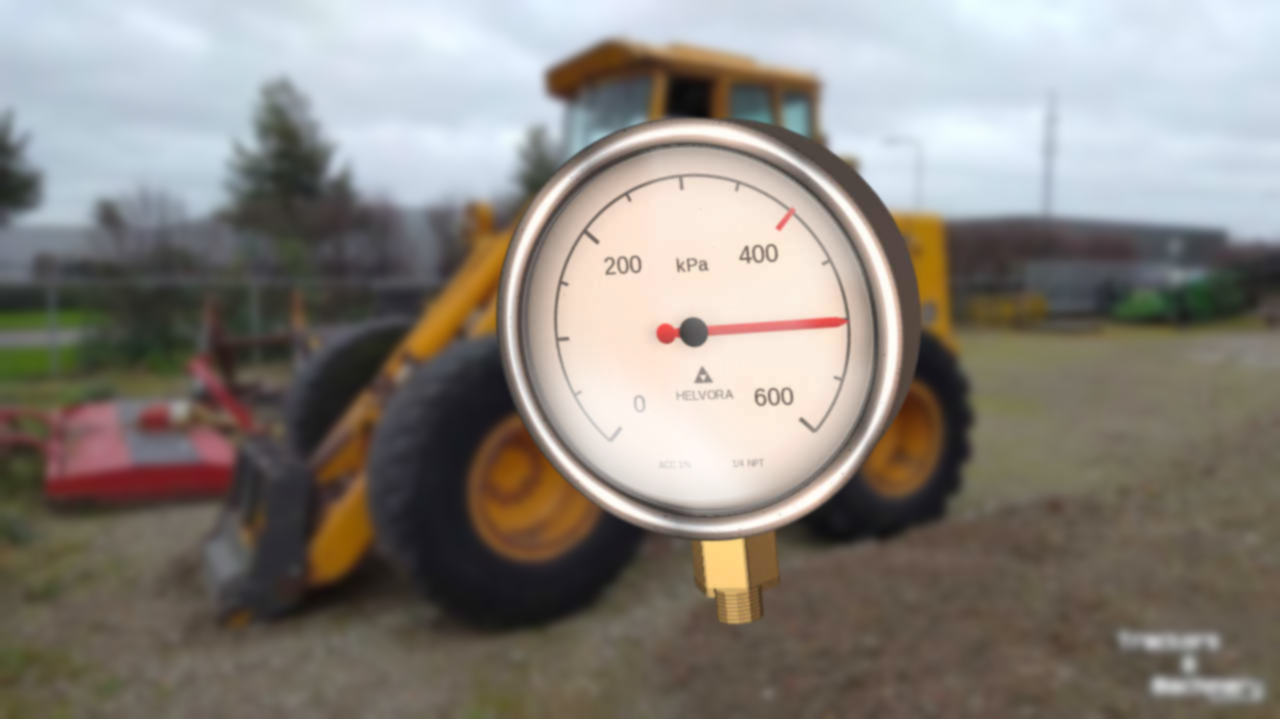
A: 500 kPa
